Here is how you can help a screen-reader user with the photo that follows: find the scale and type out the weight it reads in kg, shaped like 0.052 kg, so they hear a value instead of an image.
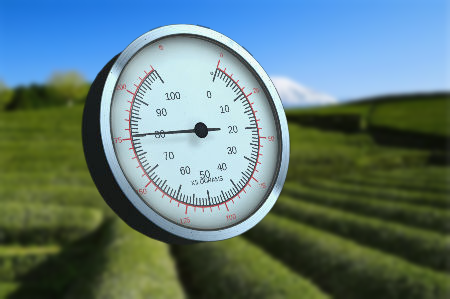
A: 80 kg
